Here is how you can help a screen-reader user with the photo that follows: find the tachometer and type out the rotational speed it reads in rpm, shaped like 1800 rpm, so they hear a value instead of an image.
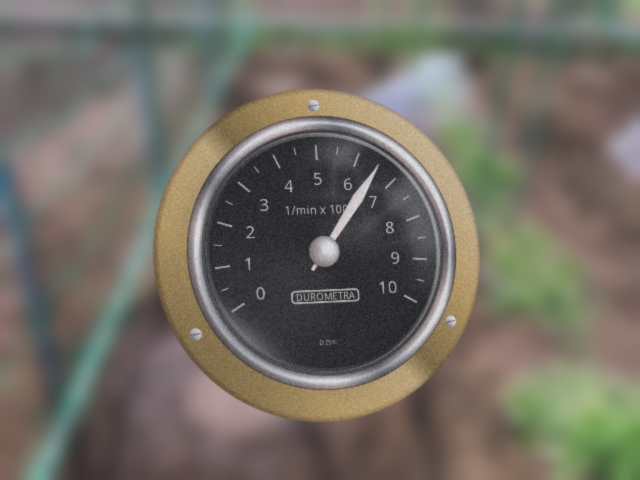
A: 6500 rpm
